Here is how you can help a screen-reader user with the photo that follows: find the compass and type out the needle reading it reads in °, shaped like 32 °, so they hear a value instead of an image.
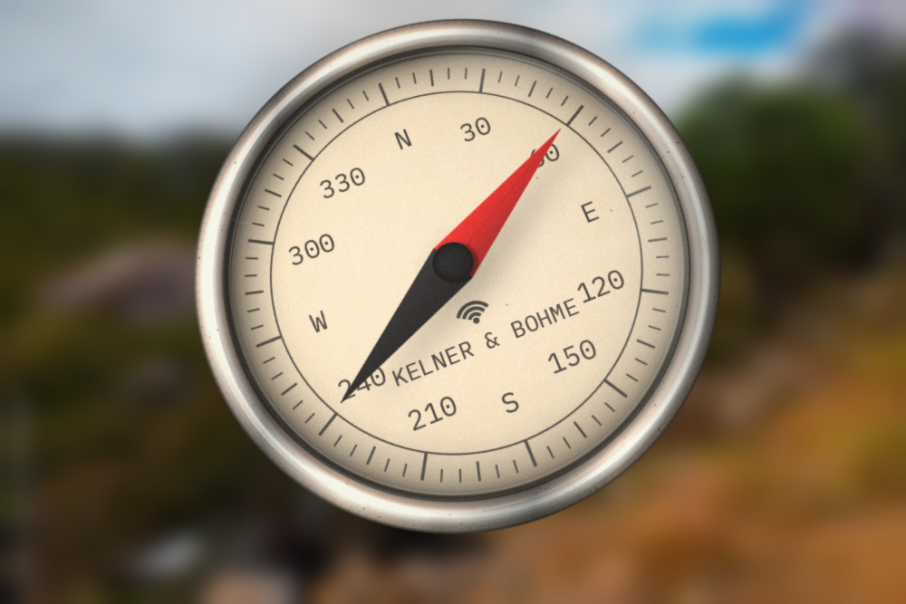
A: 60 °
